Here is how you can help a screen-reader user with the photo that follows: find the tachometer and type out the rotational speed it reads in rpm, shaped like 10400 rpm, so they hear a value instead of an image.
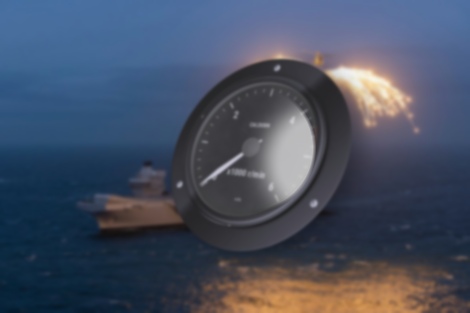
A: 0 rpm
